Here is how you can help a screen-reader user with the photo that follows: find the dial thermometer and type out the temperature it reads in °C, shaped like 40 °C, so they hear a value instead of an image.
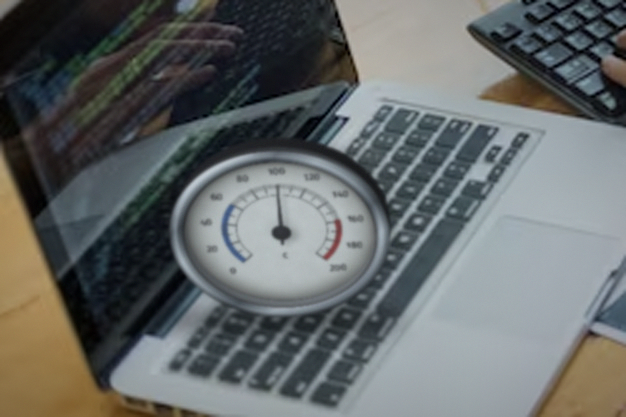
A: 100 °C
